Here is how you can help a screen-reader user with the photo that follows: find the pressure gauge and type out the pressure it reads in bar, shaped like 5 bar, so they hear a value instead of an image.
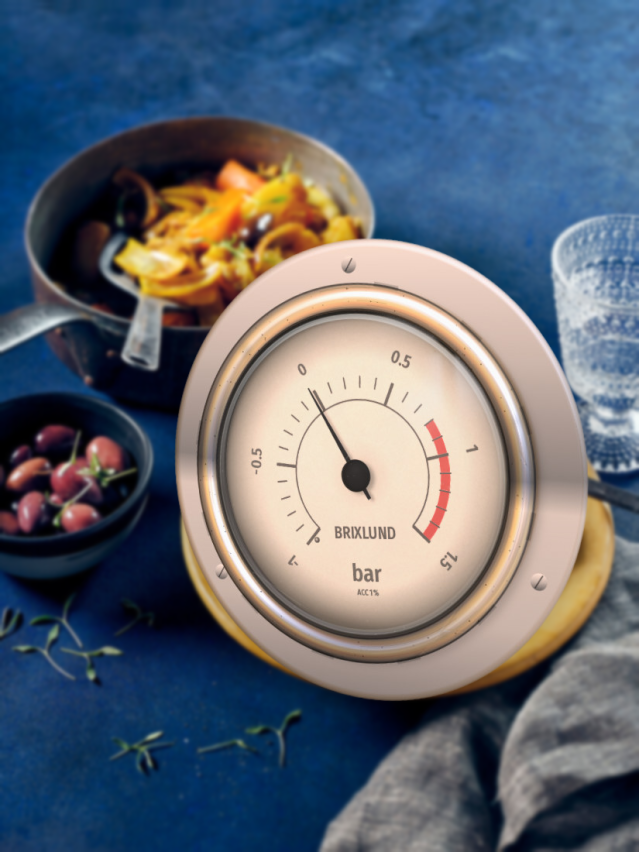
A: 0 bar
